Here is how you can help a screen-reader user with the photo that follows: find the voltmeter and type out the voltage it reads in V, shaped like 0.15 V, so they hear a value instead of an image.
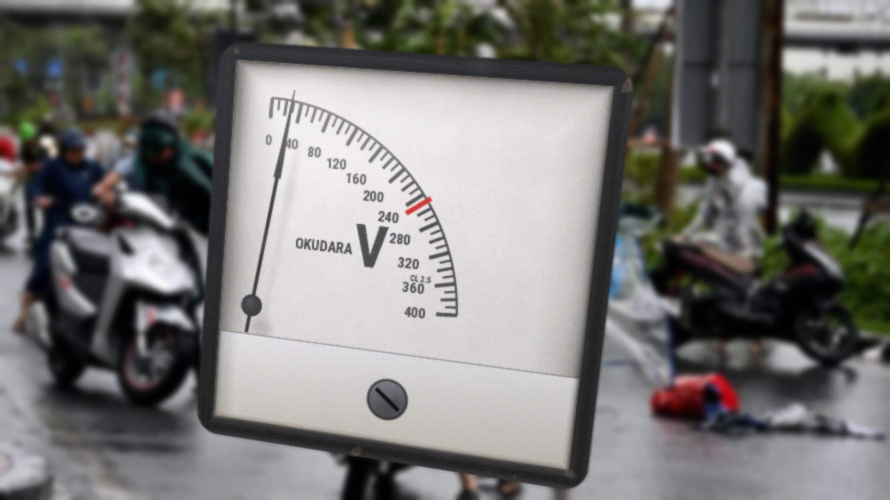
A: 30 V
